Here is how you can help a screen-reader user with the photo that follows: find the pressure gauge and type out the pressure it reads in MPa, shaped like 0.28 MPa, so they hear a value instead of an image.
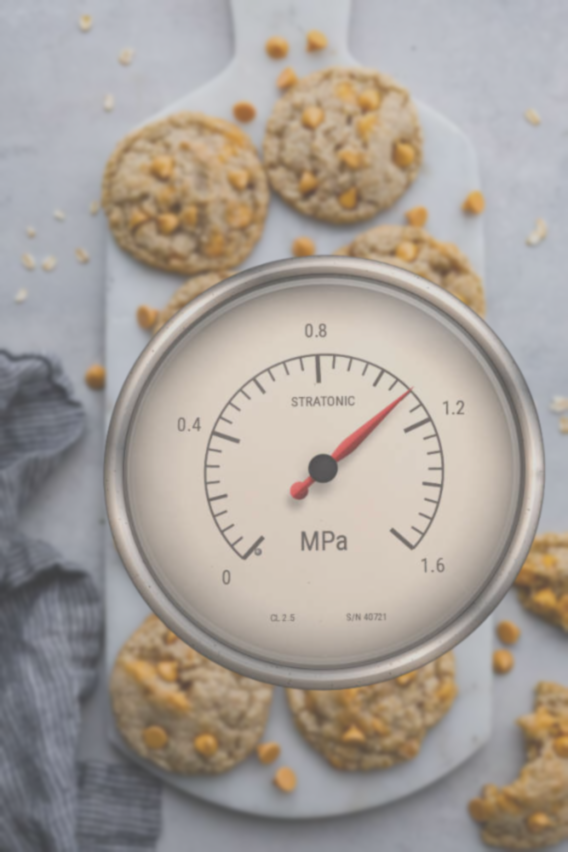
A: 1.1 MPa
